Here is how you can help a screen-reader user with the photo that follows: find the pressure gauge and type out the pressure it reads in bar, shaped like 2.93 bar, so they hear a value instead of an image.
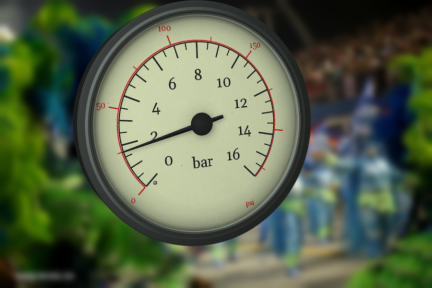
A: 1.75 bar
